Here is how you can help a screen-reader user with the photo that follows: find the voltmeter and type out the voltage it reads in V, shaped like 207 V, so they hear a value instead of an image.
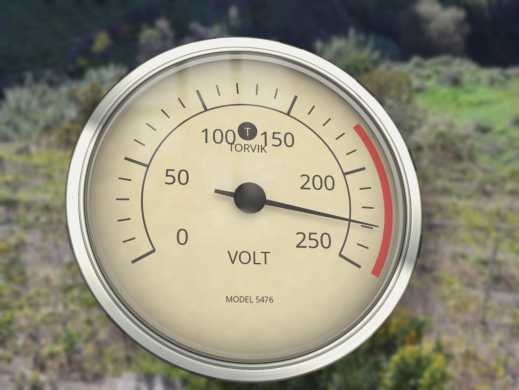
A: 230 V
